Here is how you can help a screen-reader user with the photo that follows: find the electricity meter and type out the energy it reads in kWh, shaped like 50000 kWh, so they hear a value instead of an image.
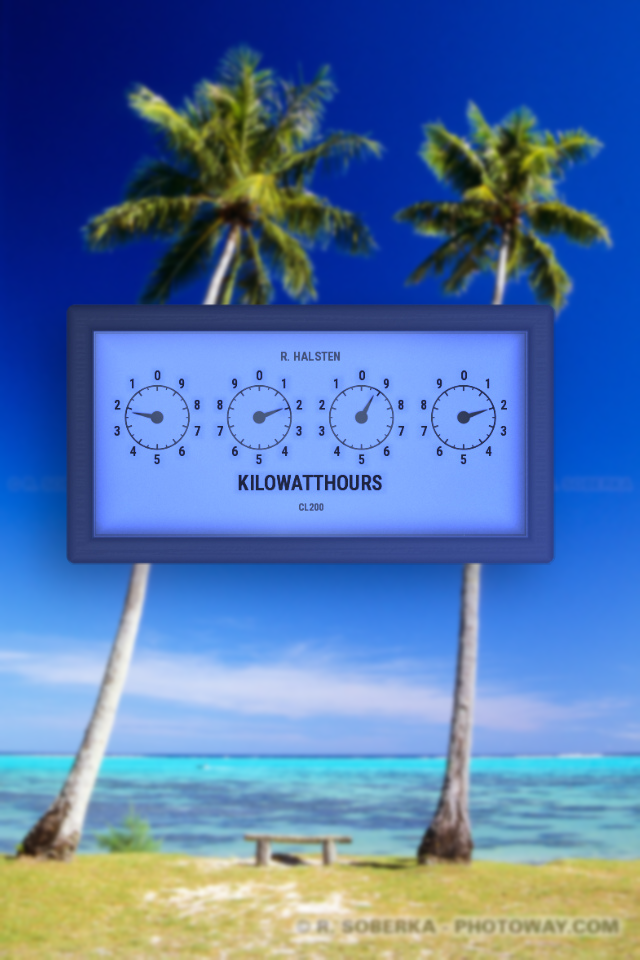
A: 2192 kWh
